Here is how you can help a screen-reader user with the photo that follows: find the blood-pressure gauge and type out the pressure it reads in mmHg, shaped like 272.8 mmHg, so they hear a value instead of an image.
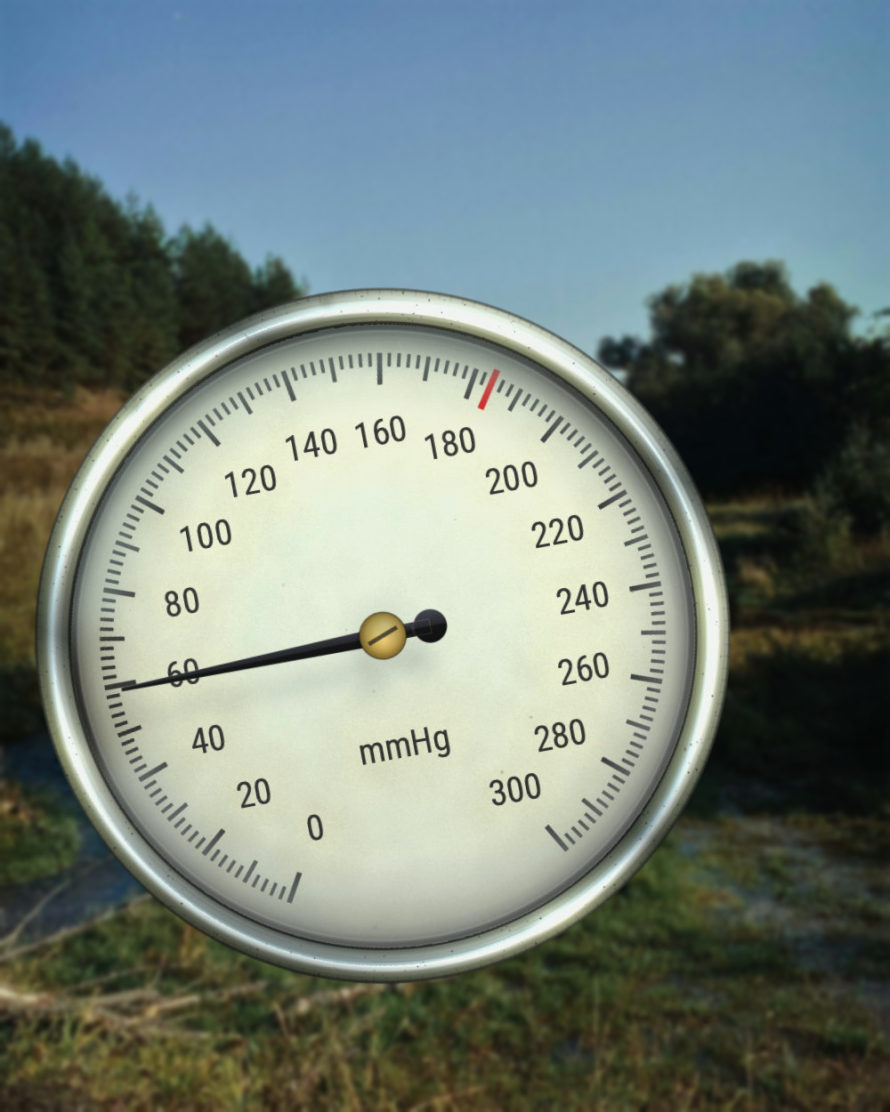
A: 59 mmHg
